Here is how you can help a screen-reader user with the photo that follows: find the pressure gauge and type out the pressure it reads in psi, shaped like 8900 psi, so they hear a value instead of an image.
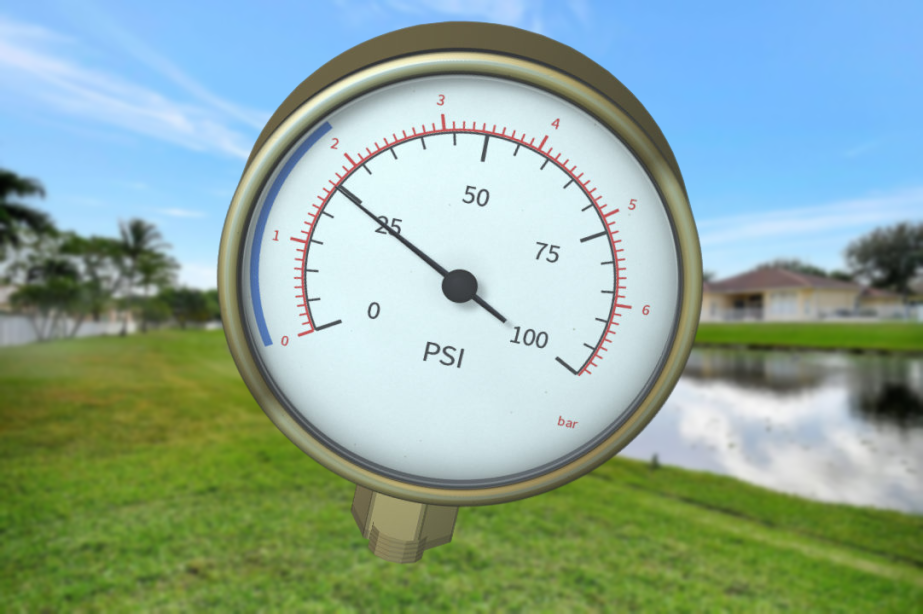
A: 25 psi
